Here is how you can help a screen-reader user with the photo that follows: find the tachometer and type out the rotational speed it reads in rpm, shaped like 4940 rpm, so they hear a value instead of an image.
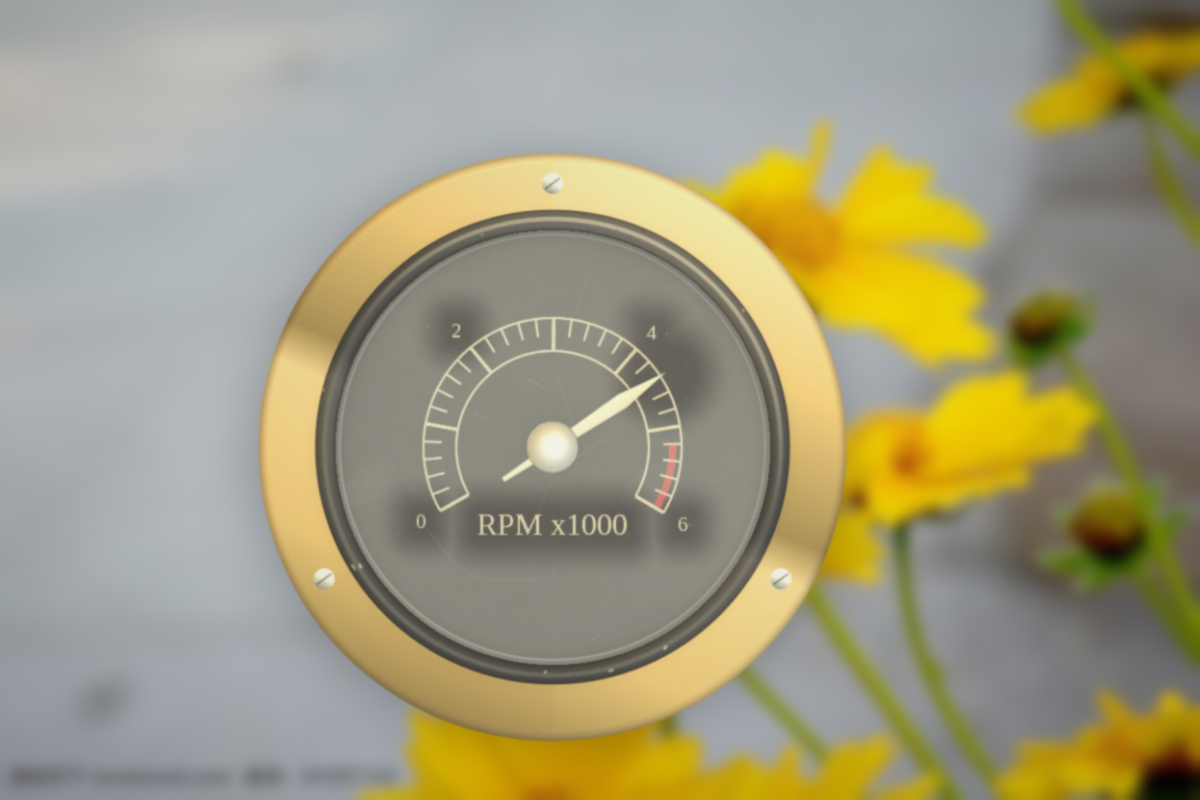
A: 4400 rpm
